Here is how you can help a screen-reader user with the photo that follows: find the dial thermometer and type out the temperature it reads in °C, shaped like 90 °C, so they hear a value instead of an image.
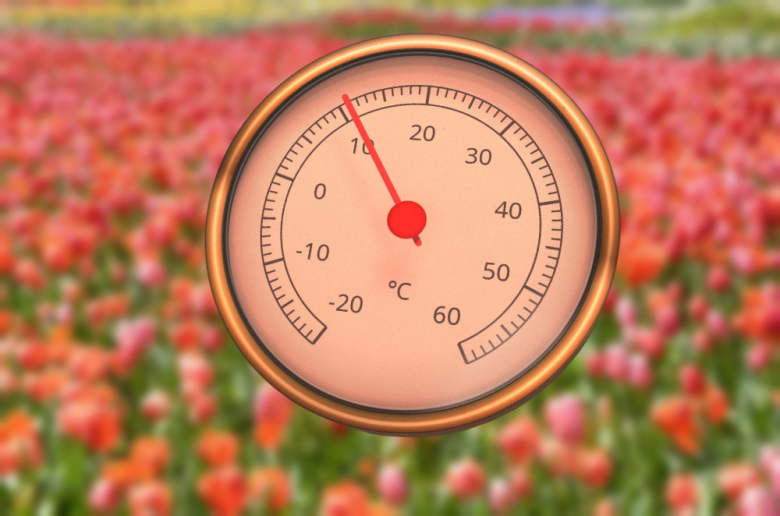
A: 11 °C
